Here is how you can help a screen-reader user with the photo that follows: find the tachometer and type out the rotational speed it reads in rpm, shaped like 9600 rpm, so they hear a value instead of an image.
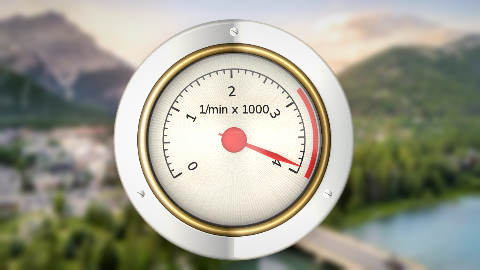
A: 3900 rpm
